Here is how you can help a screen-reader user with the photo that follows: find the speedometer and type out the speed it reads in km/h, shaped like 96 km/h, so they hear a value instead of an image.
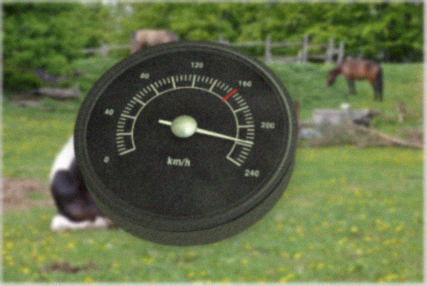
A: 220 km/h
